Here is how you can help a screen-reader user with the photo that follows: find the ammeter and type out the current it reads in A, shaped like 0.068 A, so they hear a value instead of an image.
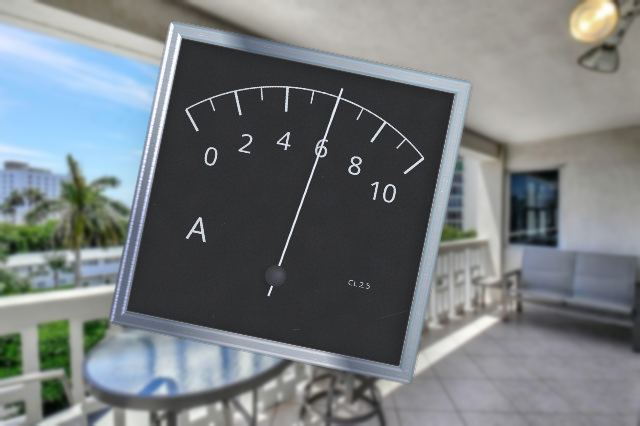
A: 6 A
